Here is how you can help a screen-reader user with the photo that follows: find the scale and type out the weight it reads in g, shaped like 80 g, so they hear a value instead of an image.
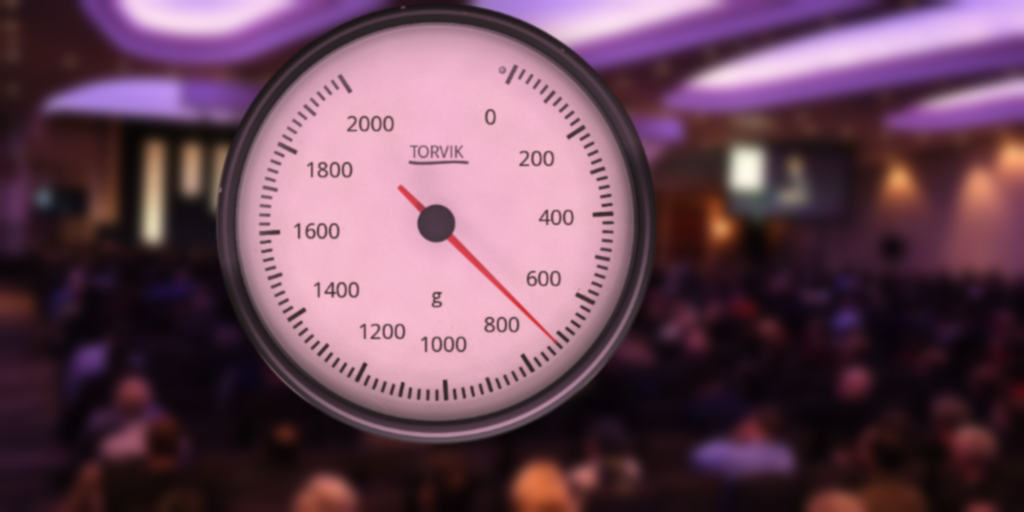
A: 720 g
